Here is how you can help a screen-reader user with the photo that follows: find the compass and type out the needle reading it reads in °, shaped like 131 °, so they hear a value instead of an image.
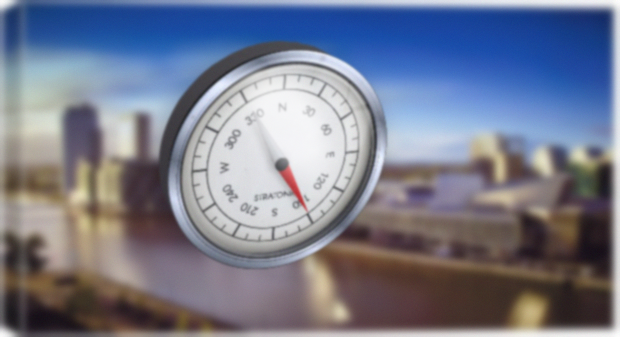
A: 150 °
